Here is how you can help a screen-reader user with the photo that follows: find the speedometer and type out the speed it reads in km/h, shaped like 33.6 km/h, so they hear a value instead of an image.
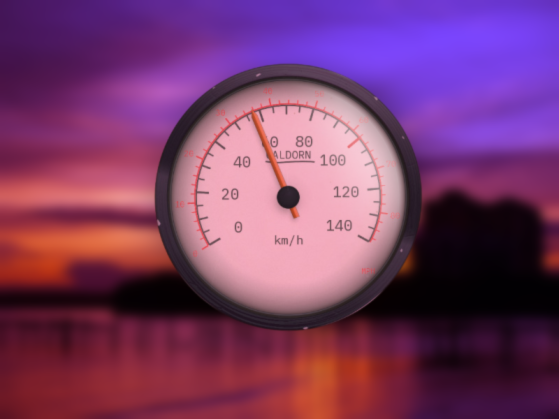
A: 57.5 km/h
